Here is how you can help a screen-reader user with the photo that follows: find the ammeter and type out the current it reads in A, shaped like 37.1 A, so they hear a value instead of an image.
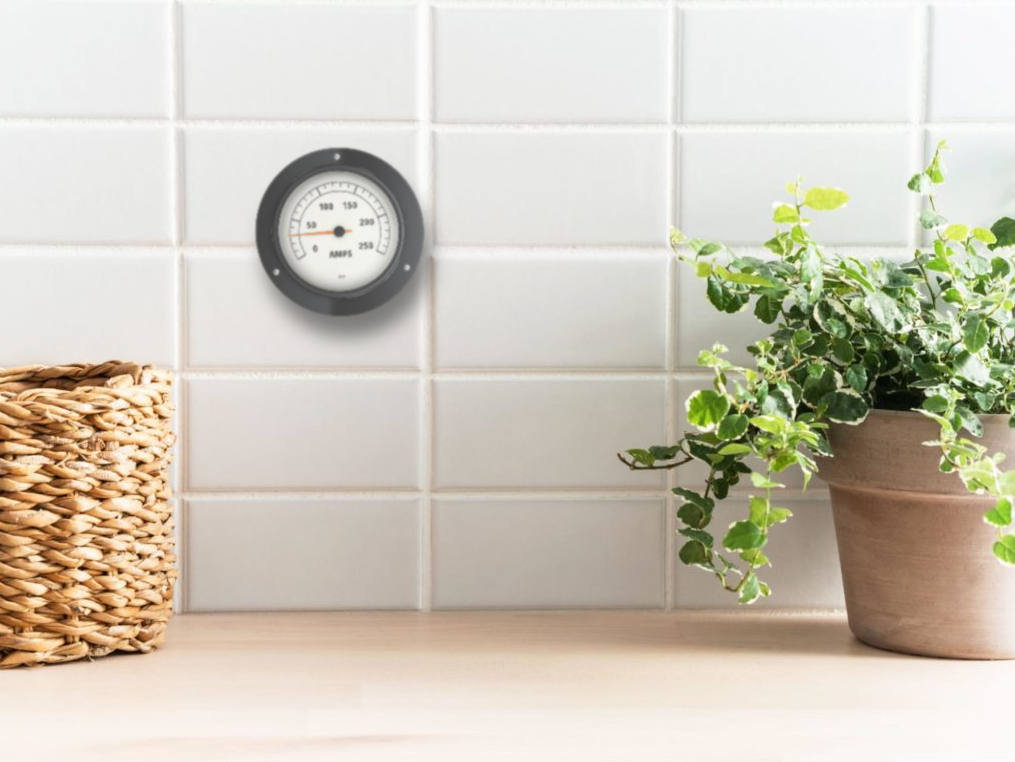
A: 30 A
